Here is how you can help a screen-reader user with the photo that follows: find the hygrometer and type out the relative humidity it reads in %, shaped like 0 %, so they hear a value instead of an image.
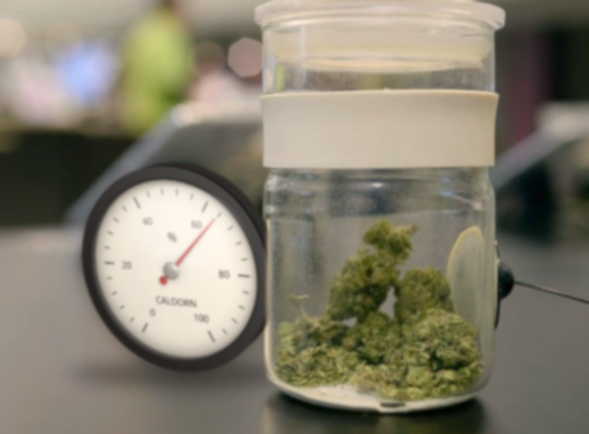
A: 64 %
